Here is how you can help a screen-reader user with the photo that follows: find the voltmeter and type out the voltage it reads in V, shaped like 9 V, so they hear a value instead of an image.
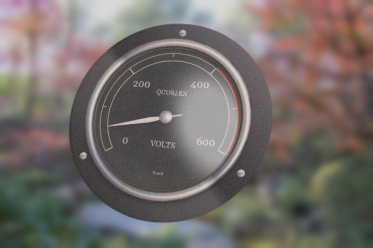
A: 50 V
